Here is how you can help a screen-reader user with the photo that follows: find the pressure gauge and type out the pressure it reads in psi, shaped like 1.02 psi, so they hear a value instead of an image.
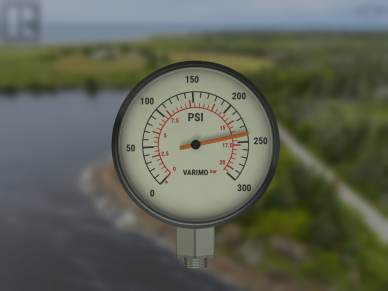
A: 240 psi
